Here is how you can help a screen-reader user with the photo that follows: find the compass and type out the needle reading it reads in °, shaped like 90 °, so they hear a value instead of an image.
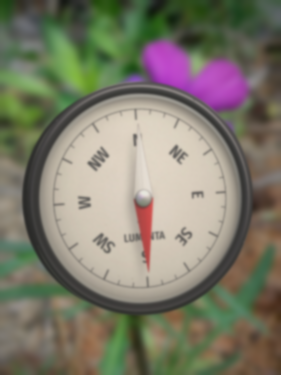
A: 180 °
